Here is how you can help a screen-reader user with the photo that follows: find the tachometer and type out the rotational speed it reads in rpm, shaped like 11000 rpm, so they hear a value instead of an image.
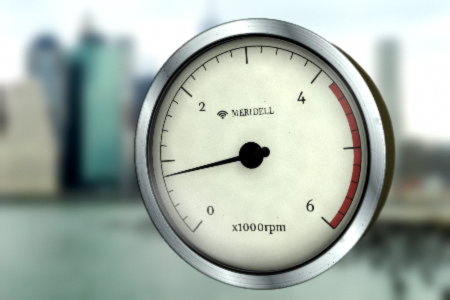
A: 800 rpm
